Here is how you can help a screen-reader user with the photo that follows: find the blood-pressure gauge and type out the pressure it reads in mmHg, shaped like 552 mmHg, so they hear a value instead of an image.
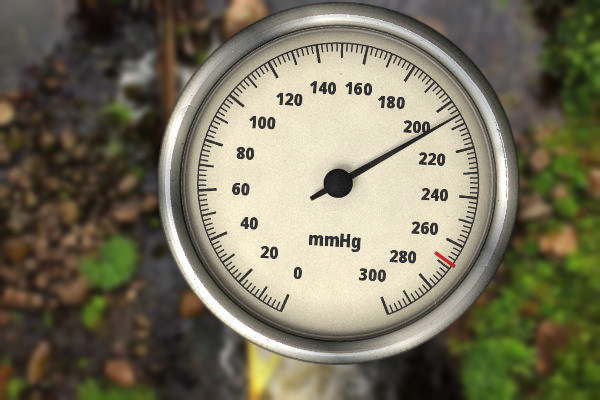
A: 206 mmHg
